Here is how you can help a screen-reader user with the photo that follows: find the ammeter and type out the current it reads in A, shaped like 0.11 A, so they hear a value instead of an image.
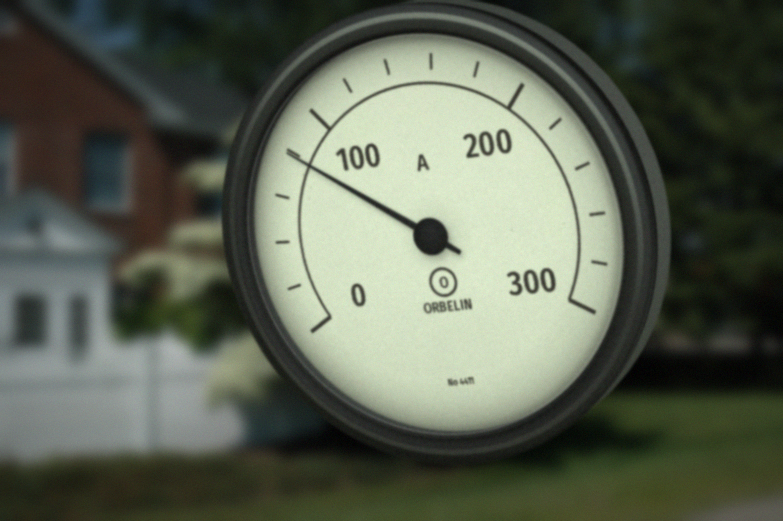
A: 80 A
